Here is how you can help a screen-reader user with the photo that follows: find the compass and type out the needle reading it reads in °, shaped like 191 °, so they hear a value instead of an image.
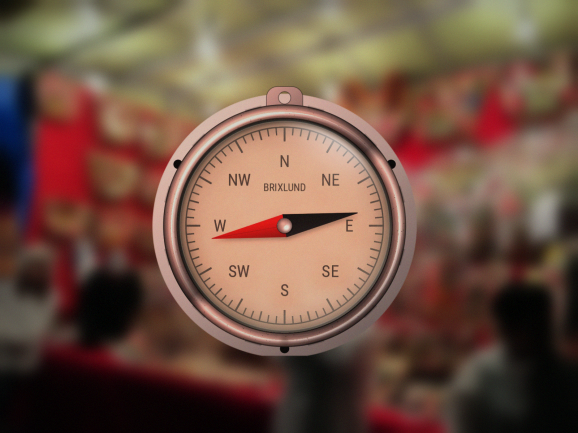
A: 260 °
